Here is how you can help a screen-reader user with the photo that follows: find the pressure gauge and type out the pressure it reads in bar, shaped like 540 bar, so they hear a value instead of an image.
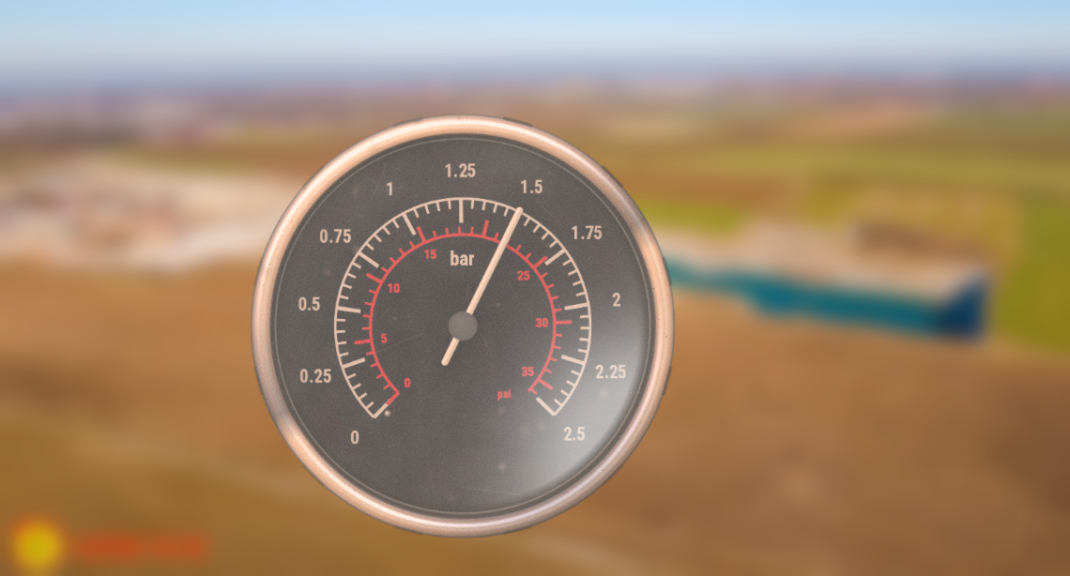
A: 1.5 bar
